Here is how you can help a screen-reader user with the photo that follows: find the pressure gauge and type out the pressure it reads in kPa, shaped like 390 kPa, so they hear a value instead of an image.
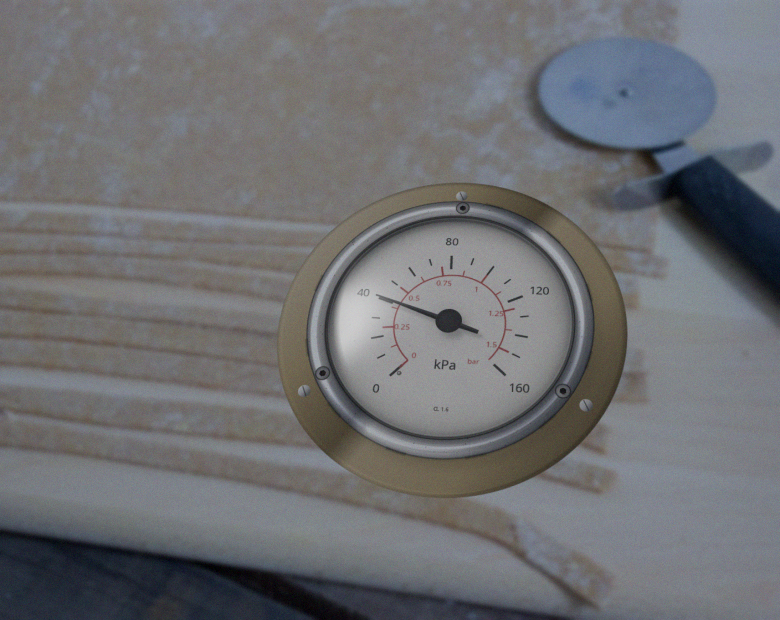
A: 40 kPa
